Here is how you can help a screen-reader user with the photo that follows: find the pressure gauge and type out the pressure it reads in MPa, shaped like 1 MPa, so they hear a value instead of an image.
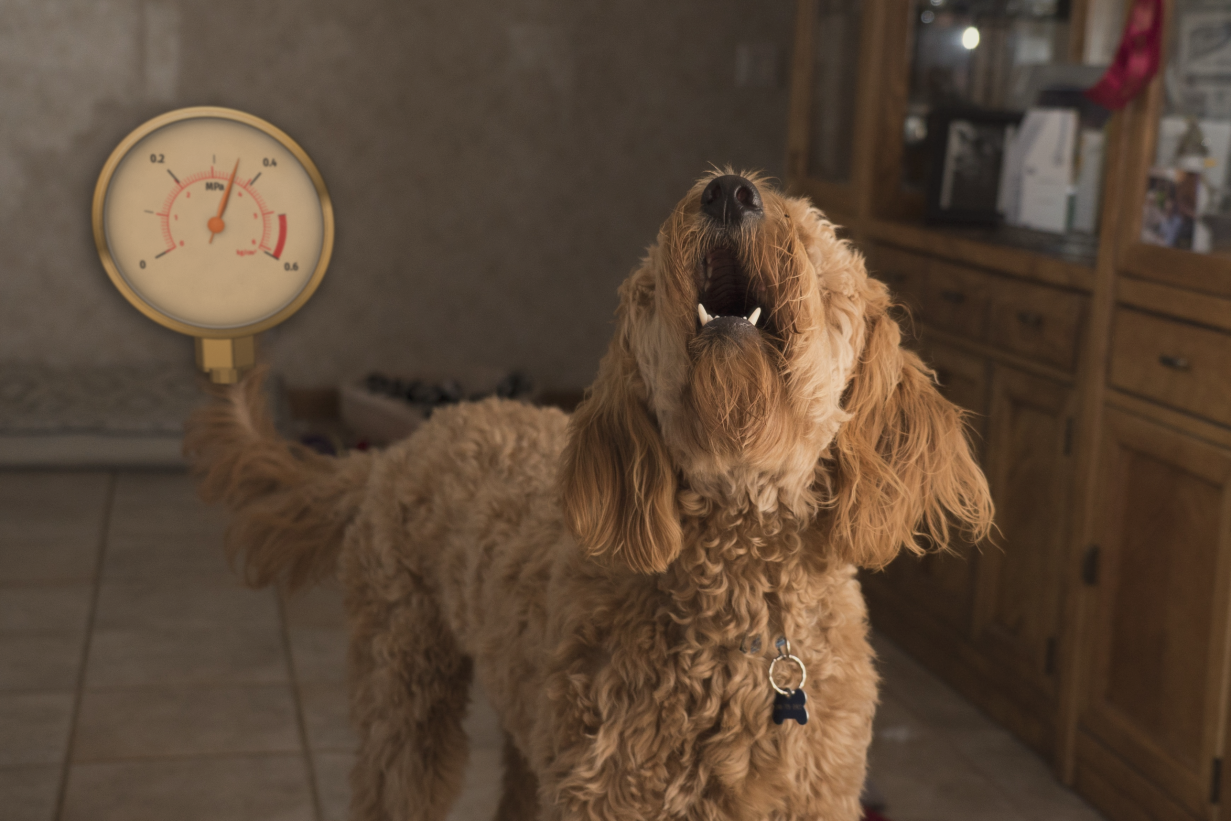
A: 0.35 MPa
